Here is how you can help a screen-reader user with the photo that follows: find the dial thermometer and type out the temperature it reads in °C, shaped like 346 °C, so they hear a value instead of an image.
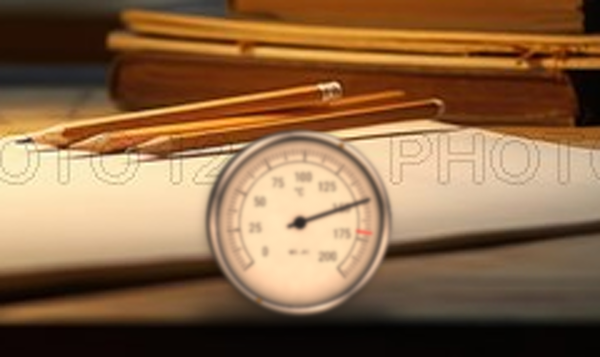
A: 150 °C
